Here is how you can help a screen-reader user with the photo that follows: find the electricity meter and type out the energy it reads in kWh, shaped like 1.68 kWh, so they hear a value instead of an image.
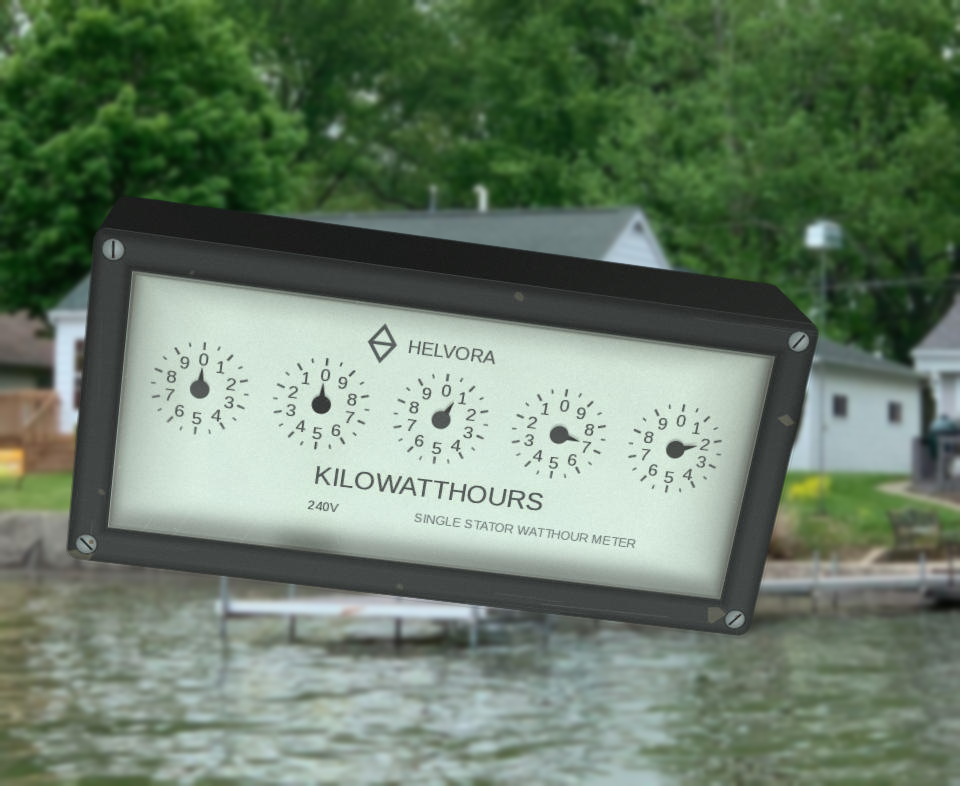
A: 72 kWh
